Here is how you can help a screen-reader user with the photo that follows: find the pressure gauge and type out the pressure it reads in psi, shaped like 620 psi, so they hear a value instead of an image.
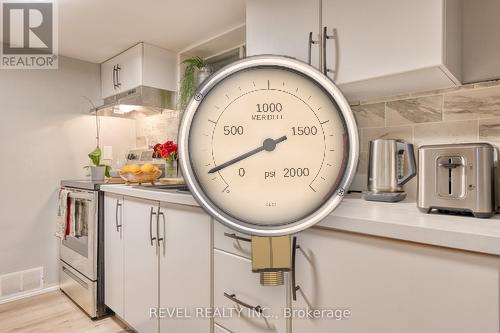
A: 150 psi
